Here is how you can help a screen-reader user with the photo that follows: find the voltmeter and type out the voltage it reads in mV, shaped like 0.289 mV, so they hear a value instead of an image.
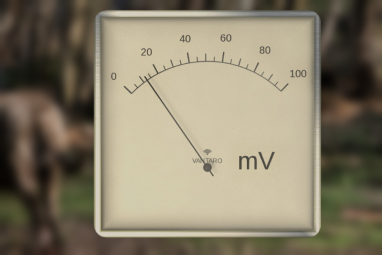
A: 12.5 mV
